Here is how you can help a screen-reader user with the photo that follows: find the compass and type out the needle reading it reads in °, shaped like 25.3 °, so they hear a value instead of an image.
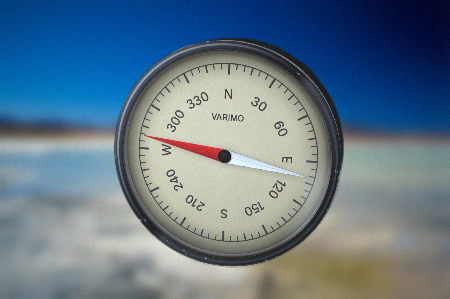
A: 280 °
